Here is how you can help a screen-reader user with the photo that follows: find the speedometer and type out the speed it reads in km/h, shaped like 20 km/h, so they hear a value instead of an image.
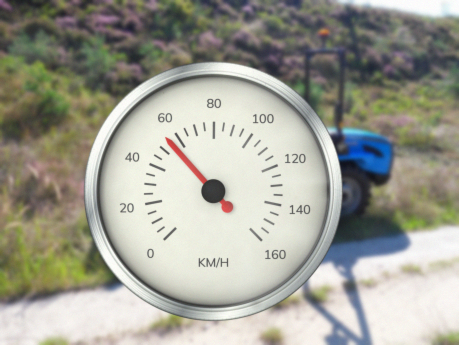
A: 55 km/h
